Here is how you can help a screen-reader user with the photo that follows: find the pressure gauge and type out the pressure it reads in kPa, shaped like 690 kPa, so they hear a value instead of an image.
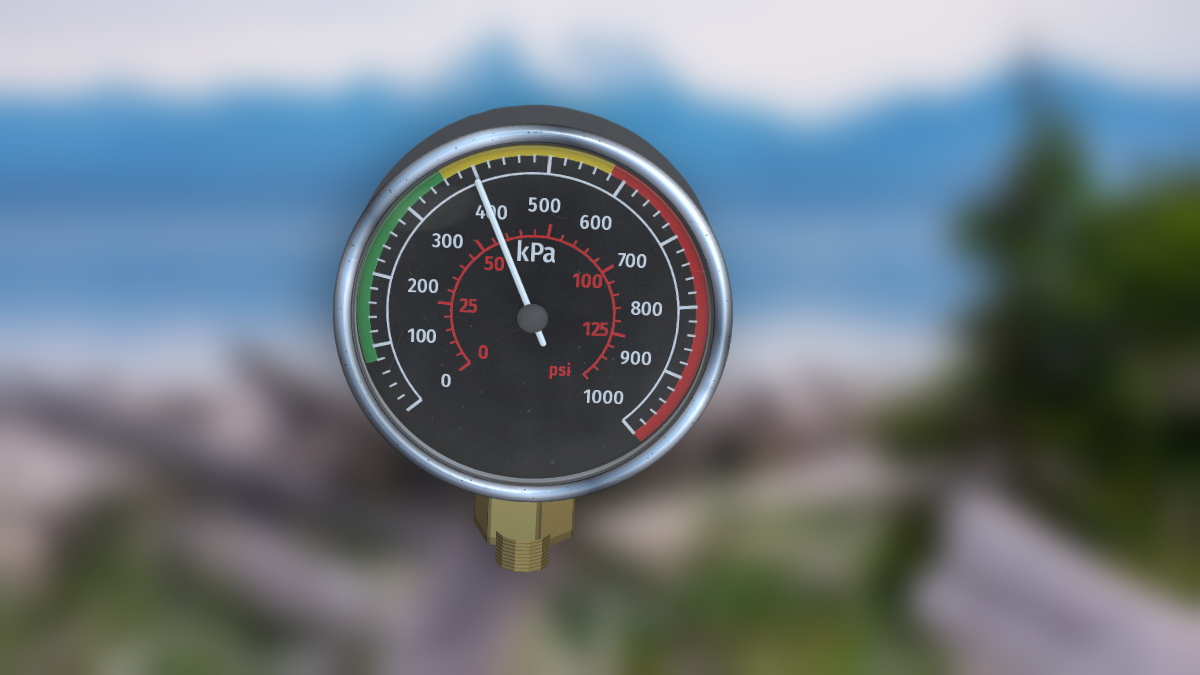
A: 400 kPa
